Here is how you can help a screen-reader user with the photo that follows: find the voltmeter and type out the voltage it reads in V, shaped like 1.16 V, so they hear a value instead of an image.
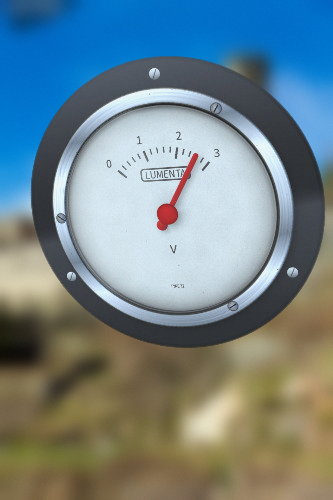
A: 2.6 V
